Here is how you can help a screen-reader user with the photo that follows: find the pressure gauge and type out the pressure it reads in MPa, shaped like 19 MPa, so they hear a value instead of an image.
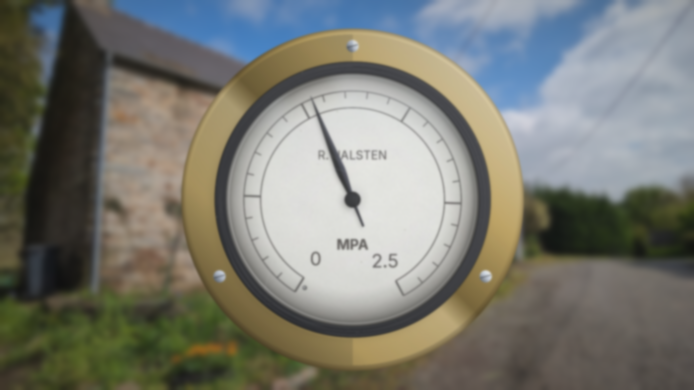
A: 1.05 MPa
